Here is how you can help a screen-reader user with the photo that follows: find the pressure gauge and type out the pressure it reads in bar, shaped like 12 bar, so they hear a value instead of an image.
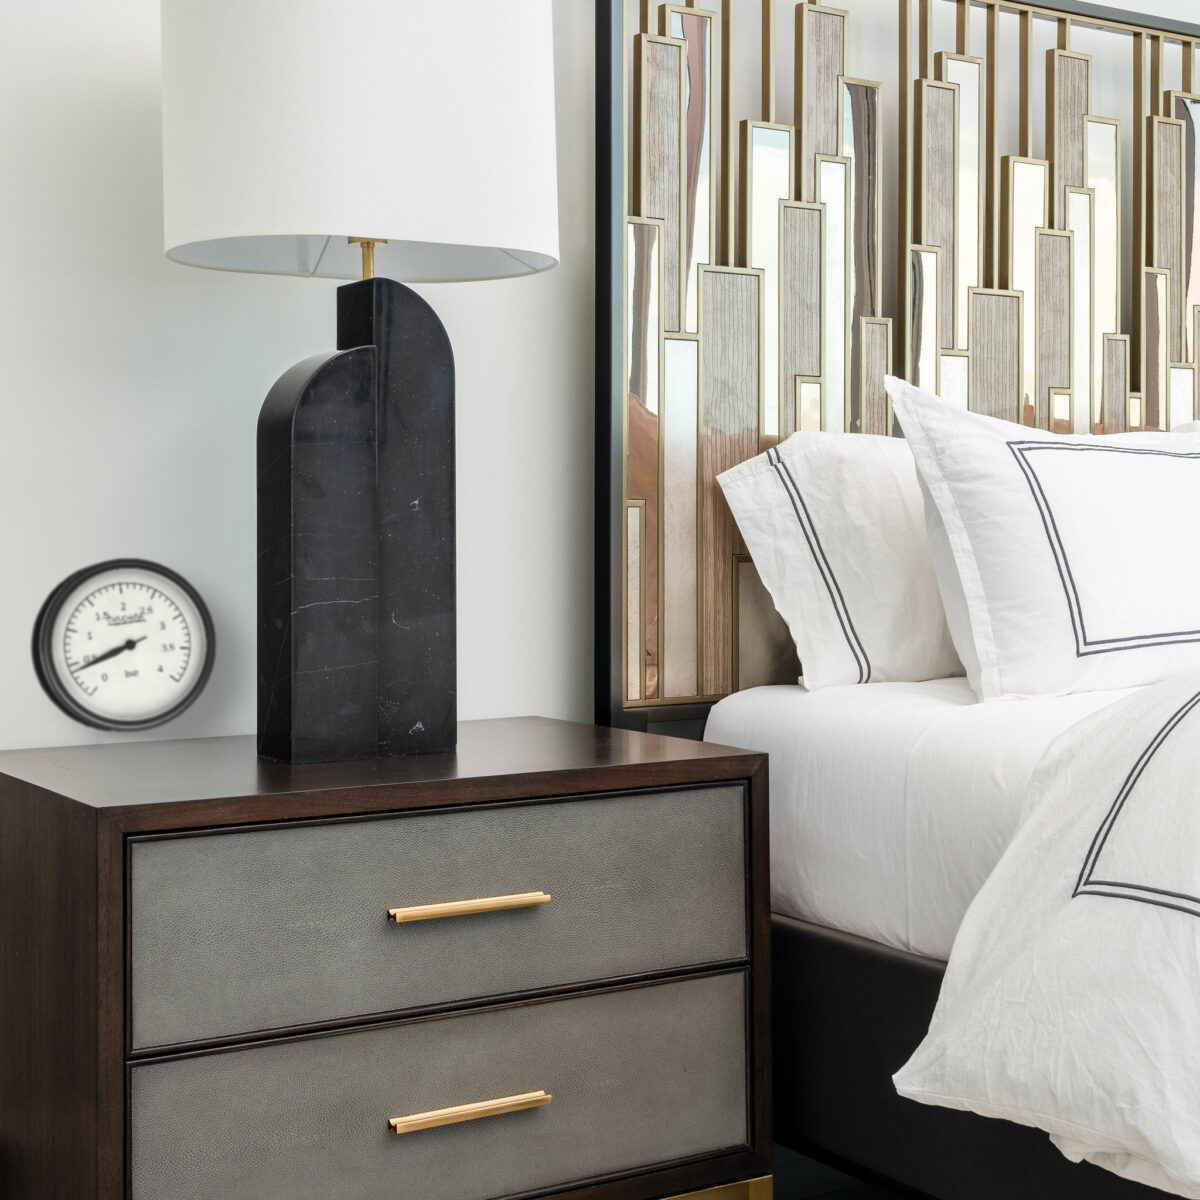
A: 0.4 bar
